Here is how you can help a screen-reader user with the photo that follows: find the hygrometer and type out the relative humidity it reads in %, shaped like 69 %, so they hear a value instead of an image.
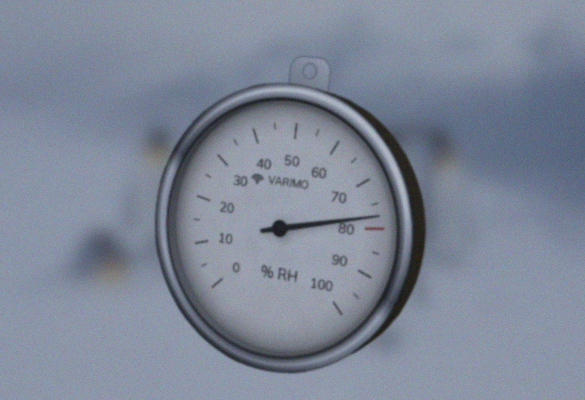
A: 77.5 %
